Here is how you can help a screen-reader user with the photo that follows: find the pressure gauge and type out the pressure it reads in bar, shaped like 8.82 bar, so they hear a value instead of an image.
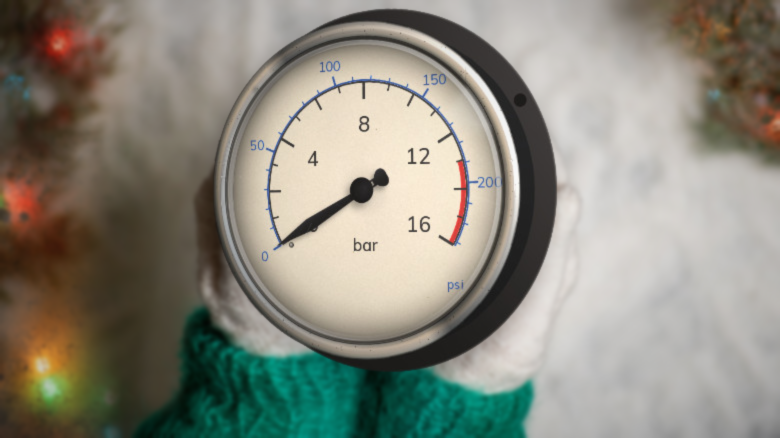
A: 0 bar
